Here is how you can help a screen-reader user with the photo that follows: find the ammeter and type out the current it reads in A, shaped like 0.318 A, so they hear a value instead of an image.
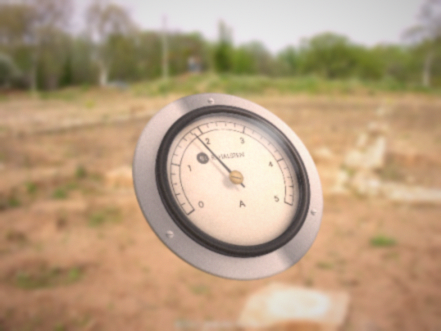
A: 1.8 A
